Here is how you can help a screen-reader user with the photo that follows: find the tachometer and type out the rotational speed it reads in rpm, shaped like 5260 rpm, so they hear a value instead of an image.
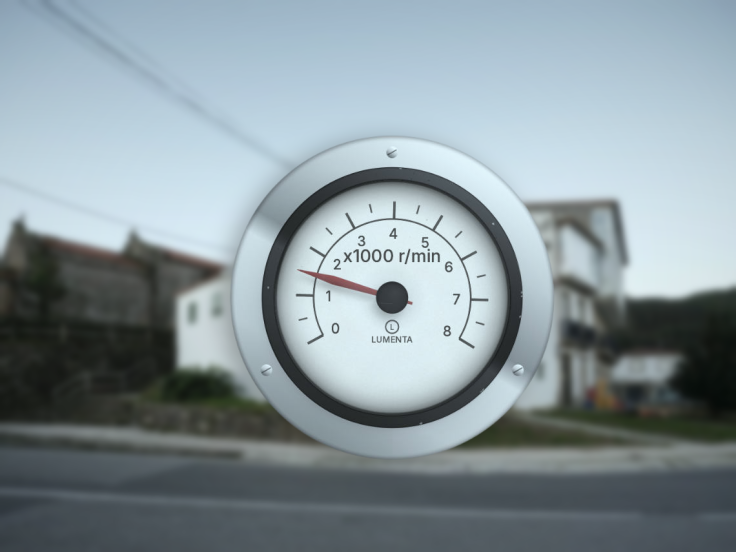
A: 1500 rpm
